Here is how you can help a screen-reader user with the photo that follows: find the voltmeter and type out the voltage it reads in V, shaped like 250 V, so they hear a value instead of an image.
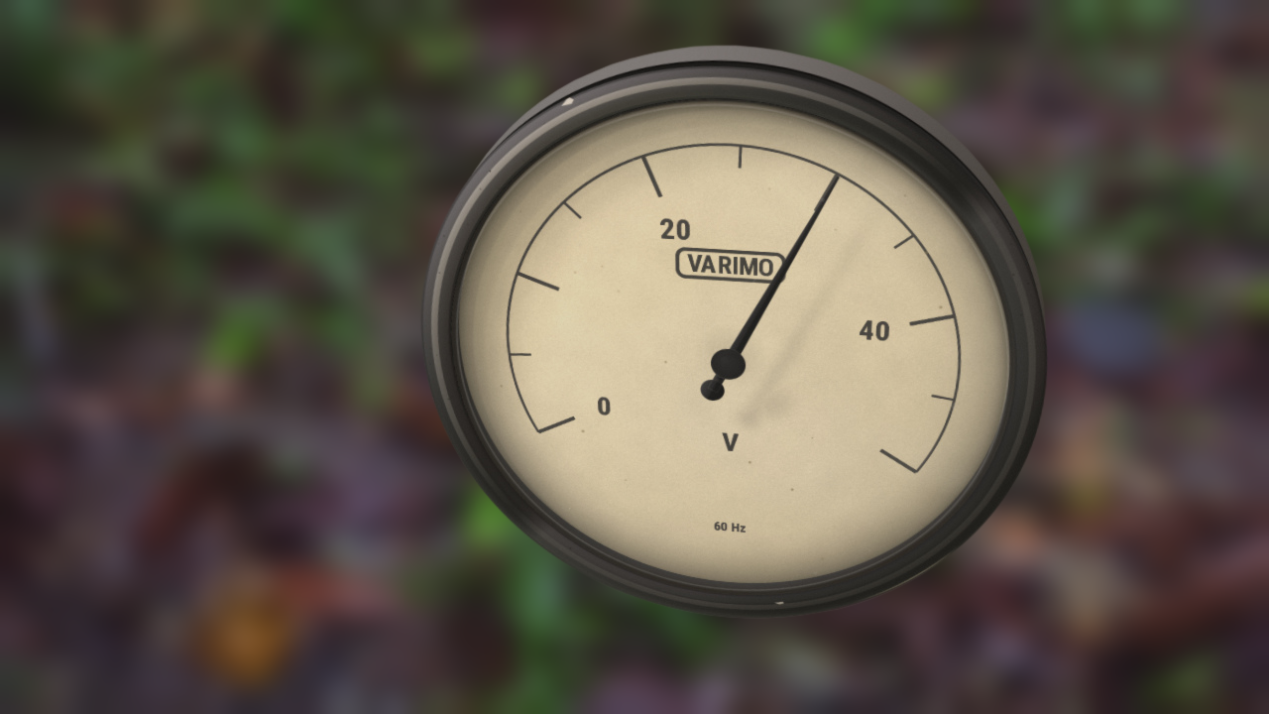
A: 30 V
